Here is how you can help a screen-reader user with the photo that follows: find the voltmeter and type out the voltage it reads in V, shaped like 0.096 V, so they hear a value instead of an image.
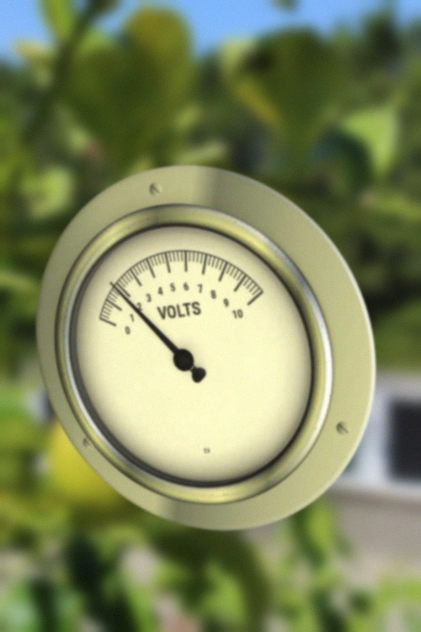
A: 2 V
